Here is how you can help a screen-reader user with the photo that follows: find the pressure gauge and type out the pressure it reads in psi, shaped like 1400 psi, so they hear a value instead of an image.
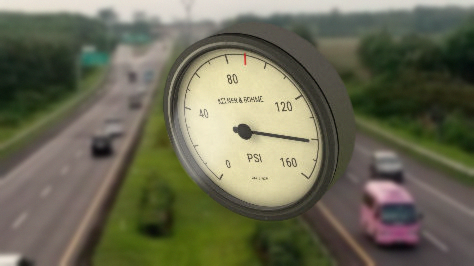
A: 140 psi
